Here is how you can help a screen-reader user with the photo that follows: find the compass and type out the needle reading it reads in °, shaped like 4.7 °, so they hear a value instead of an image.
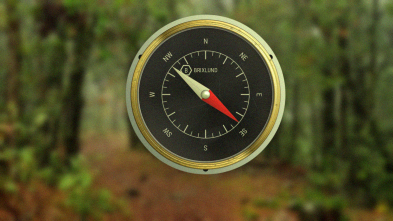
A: 130 °
